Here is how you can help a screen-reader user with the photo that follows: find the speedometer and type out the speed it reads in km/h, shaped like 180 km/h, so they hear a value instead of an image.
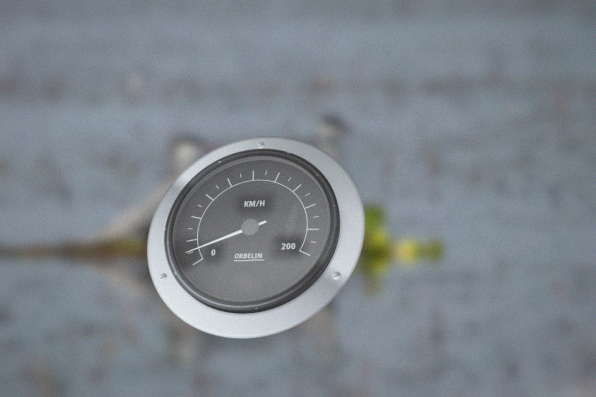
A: 10 km/h
